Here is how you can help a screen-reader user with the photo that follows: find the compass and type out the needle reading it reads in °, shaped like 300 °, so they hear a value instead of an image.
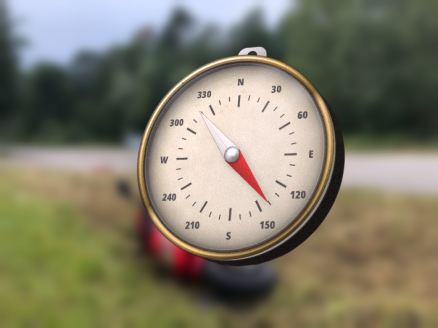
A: 140 °
